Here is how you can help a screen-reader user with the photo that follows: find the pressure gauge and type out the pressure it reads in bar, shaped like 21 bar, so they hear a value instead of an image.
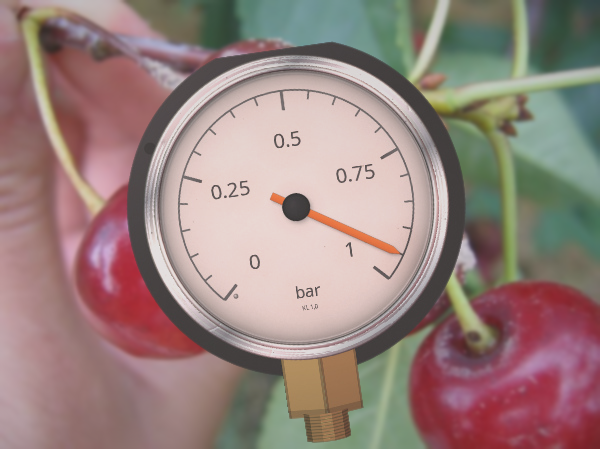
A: 0.95 bar
